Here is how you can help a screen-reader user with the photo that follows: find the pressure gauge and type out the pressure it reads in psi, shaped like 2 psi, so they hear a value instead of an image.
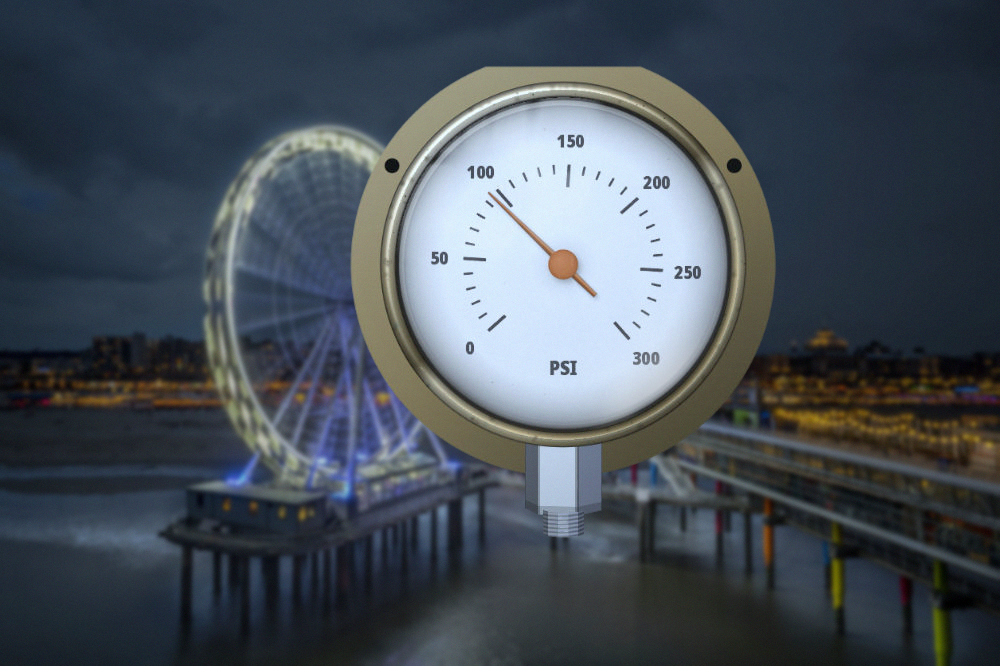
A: 95 psi
